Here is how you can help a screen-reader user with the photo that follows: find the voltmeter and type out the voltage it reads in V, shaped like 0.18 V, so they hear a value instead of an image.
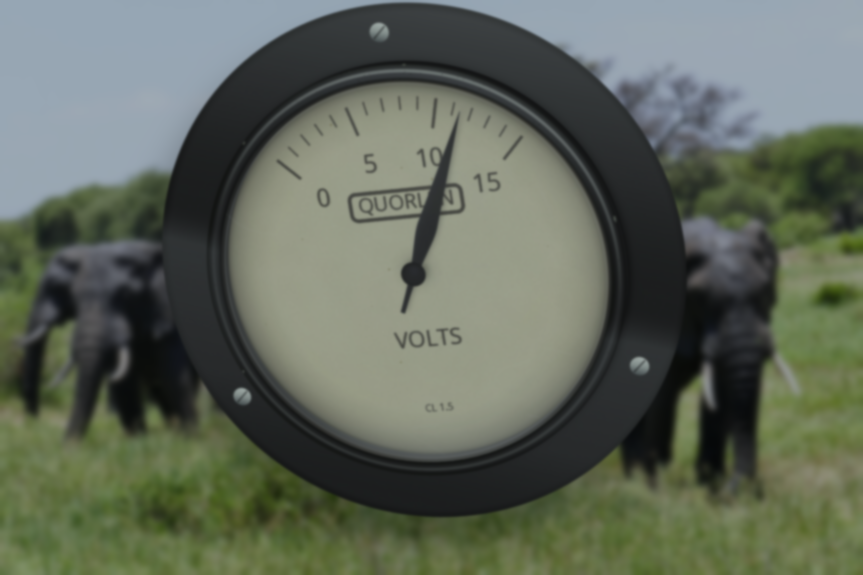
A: 11.5 V
